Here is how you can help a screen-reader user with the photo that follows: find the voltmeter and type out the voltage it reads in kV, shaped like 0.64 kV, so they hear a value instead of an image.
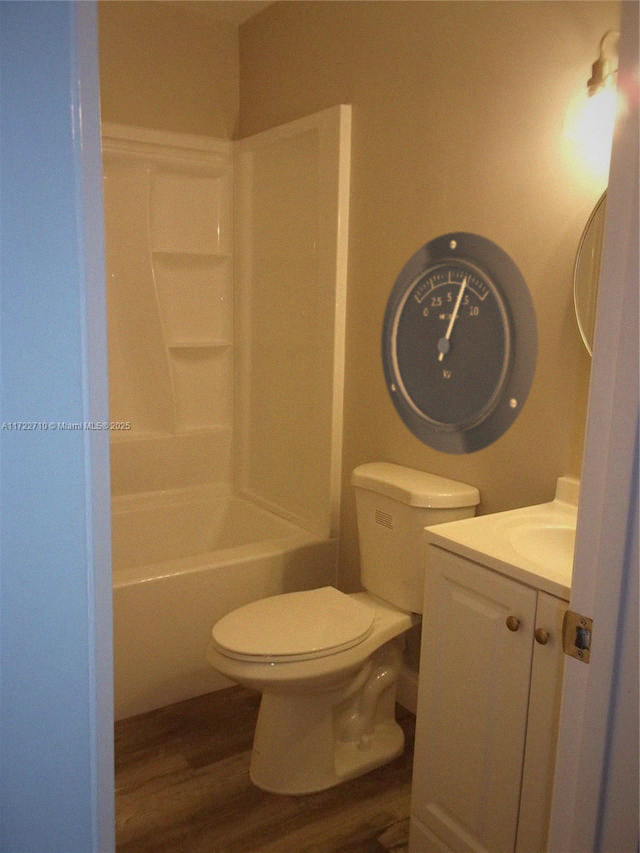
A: 7.5 kV
